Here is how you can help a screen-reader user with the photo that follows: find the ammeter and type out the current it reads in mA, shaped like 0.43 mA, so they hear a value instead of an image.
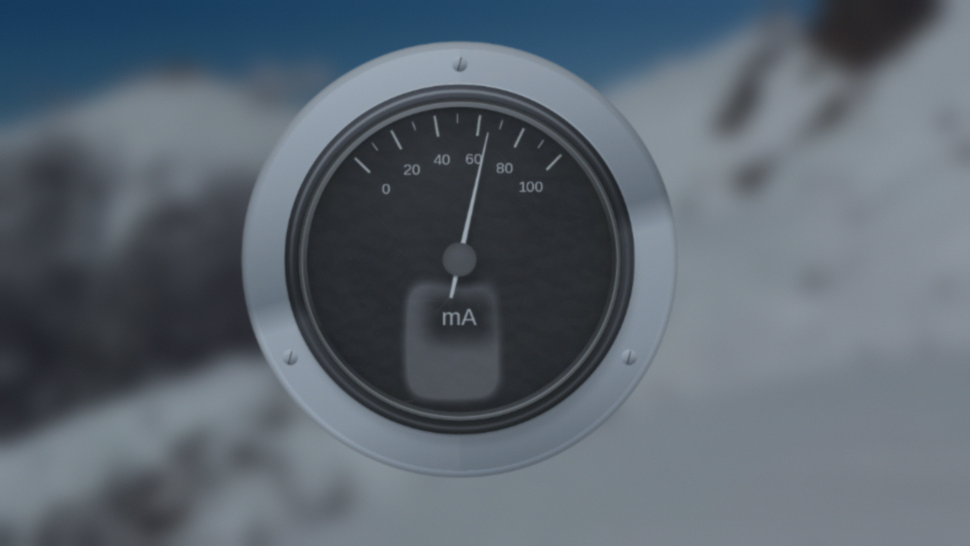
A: 65 mA
